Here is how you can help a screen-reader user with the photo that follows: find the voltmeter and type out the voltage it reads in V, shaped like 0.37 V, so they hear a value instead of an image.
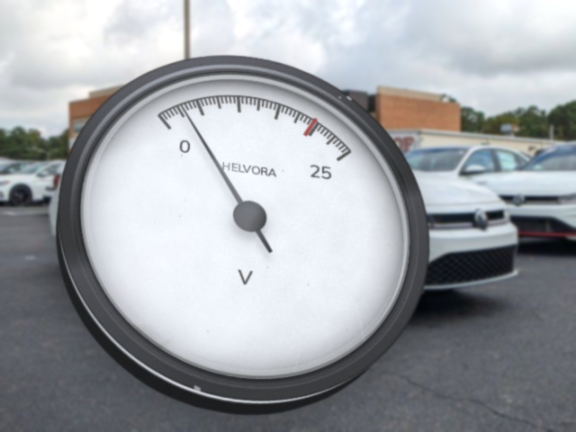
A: 2.5 V
